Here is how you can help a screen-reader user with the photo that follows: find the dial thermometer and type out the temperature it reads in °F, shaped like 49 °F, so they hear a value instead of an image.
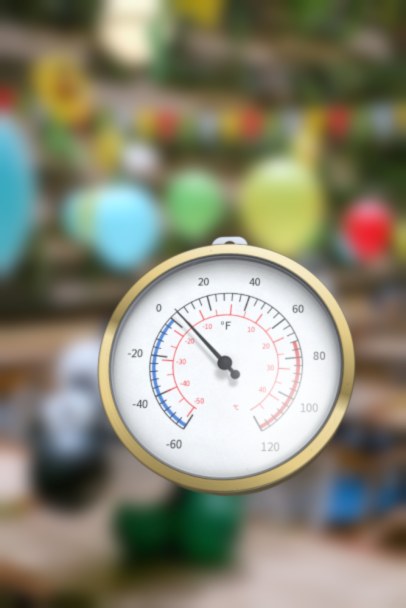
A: 4 °F
